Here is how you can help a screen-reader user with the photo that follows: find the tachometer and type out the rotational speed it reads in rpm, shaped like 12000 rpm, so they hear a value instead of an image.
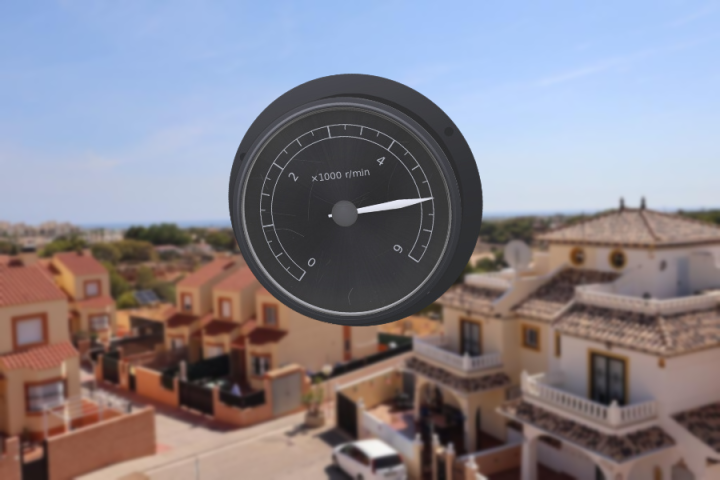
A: 5000 rpm
